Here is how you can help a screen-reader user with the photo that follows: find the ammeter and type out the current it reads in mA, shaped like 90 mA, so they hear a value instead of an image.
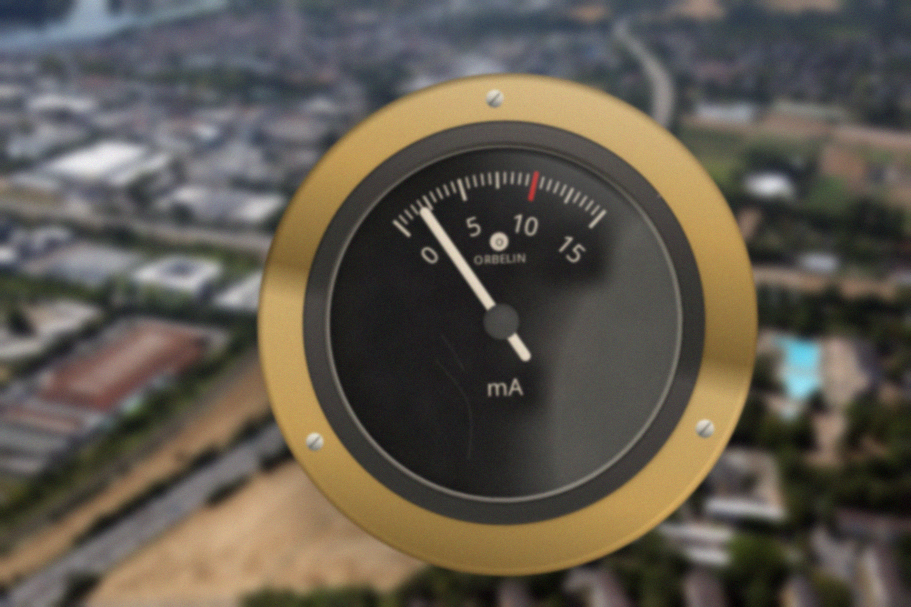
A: 2 mA
